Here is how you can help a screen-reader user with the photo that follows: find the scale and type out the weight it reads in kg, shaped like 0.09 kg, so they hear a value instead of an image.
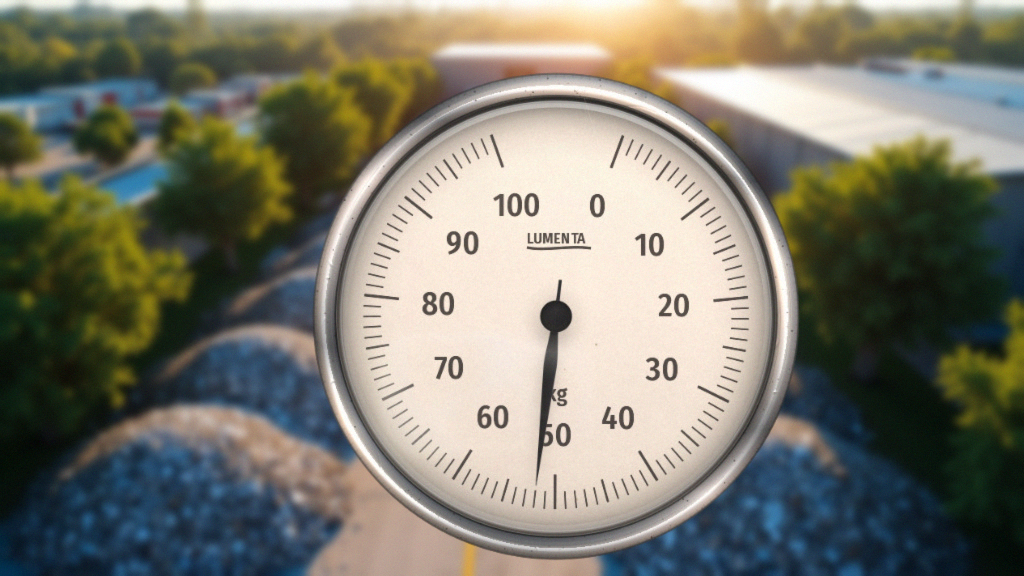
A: 52 kg
